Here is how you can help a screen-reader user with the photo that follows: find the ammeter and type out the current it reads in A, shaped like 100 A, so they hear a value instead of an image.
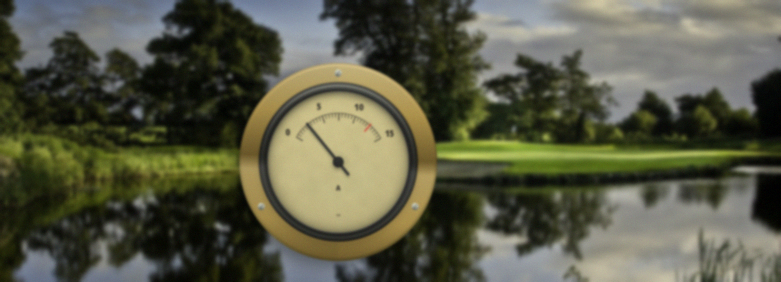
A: 2.5 A
